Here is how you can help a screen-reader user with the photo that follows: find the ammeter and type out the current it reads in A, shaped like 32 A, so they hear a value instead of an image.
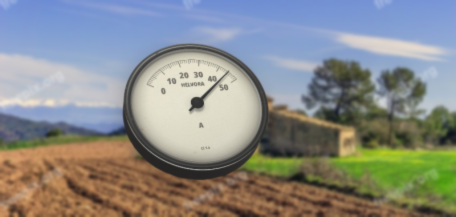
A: 45 A
